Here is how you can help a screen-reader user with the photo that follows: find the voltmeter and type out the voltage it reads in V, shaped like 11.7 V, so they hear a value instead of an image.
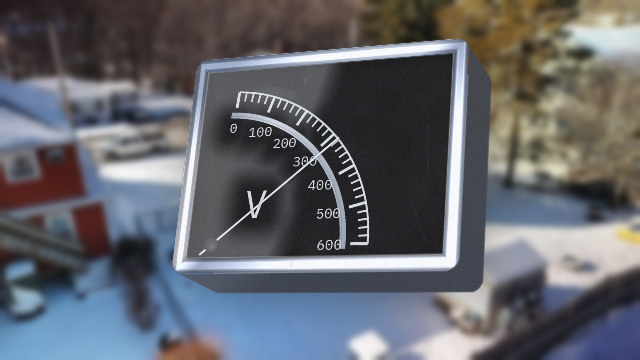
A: 320 V
